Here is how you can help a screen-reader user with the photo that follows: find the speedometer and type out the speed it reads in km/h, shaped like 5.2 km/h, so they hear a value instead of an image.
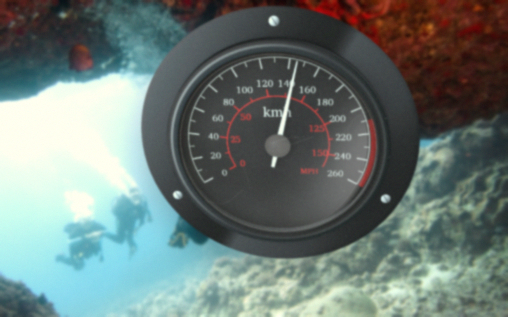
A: 145 km/h
